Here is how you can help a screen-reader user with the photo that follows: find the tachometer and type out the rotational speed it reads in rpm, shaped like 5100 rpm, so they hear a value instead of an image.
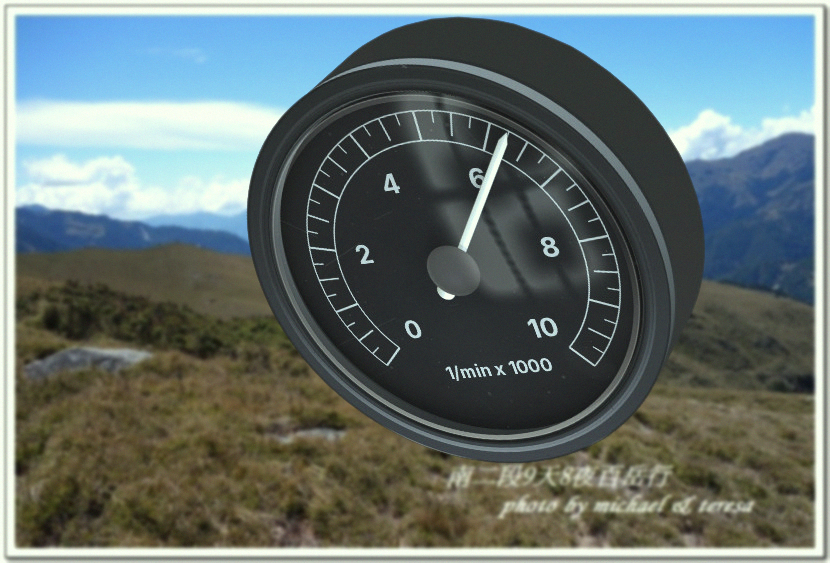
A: 6250 rpm
